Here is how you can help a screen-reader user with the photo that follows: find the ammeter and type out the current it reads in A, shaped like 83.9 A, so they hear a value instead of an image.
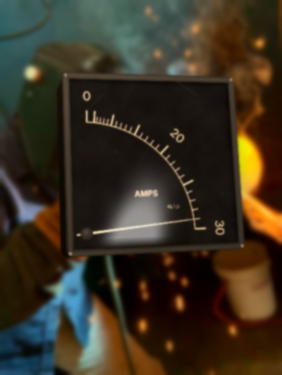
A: 29 A
